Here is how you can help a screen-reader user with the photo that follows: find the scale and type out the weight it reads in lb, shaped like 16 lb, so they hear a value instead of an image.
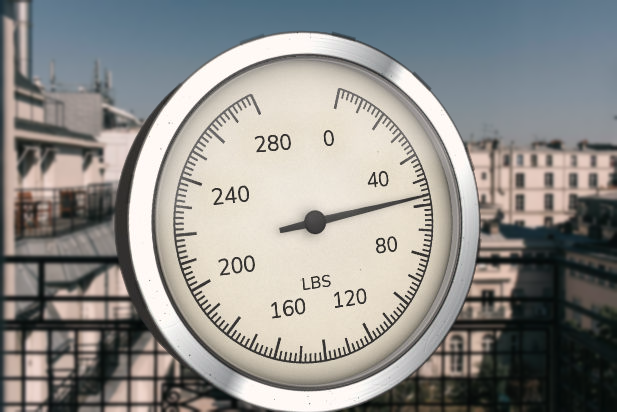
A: 56 lb
